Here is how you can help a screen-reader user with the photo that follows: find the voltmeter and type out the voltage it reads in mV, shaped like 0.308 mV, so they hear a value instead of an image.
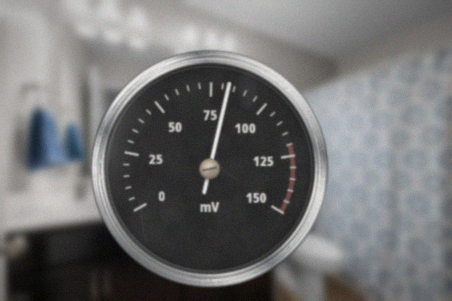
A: 82.5 mV
